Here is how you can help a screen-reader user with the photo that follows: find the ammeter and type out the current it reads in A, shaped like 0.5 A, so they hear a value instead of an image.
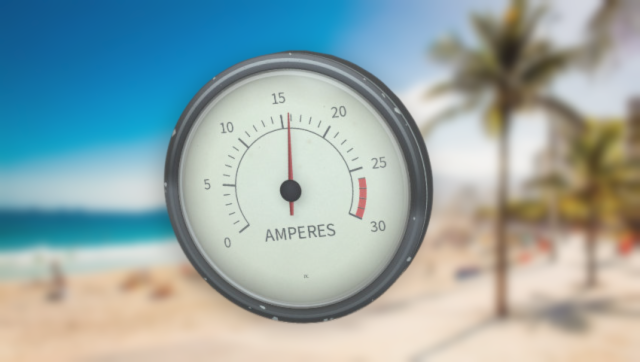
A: 16 A
